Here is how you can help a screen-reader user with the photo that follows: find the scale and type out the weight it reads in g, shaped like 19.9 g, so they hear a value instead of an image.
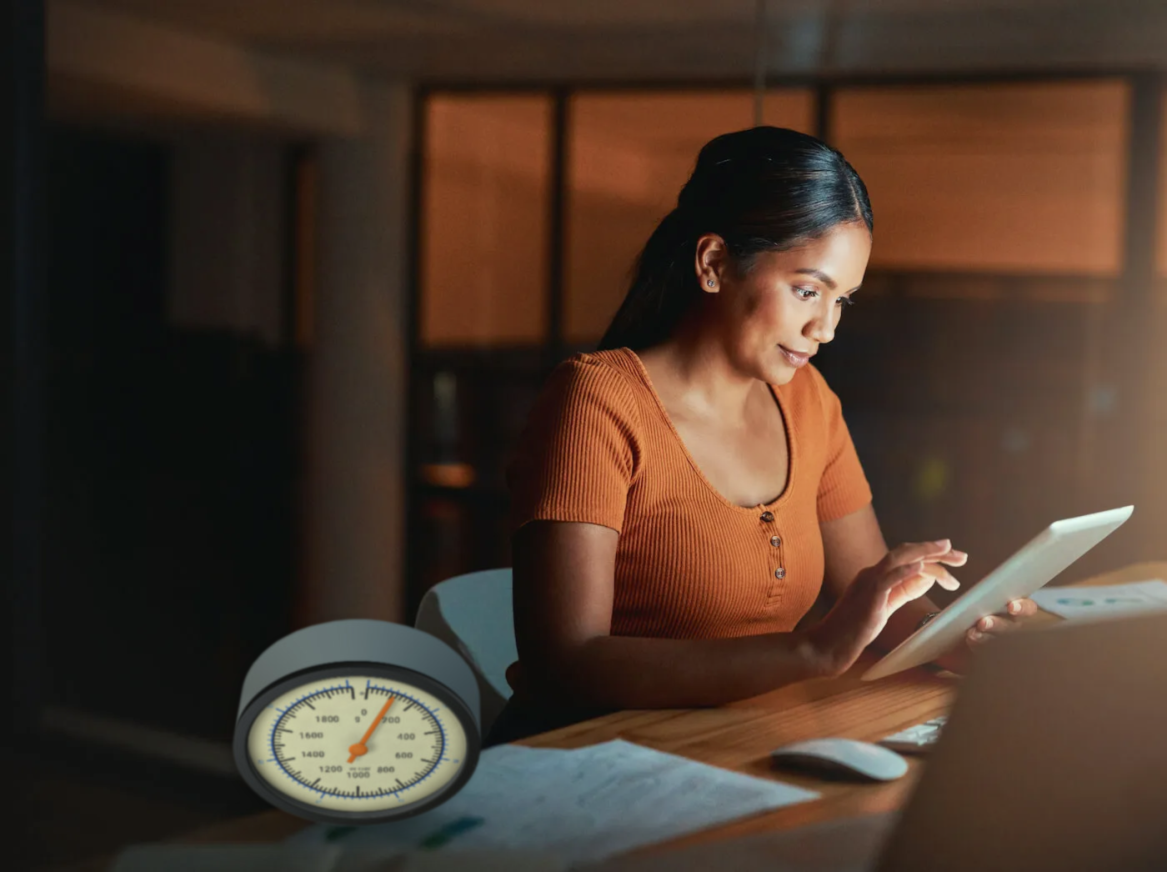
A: 100 g
